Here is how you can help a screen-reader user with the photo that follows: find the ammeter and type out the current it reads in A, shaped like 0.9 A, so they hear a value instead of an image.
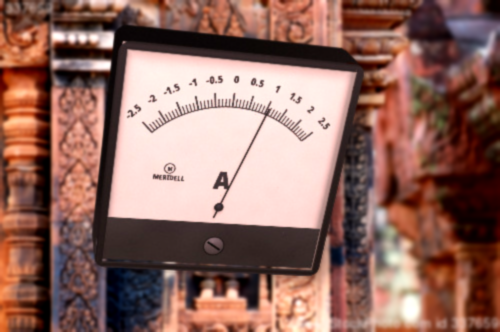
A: 1 A
